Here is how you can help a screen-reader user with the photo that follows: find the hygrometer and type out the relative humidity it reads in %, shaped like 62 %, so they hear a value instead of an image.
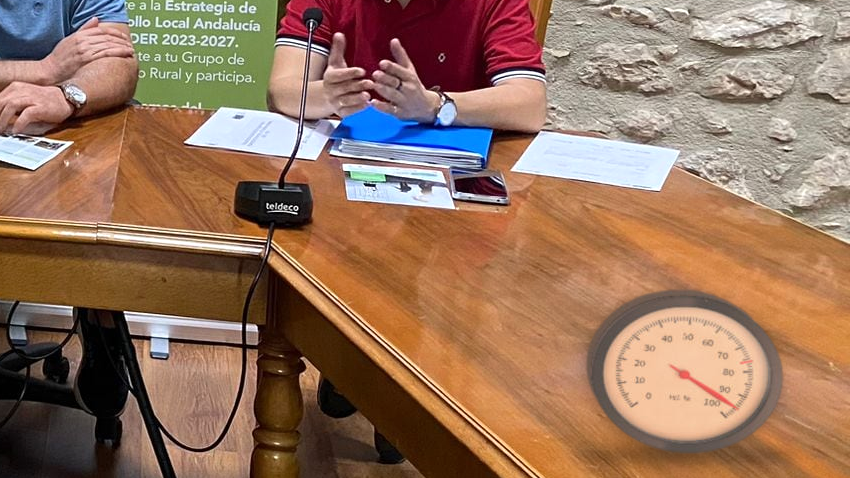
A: 95 %
